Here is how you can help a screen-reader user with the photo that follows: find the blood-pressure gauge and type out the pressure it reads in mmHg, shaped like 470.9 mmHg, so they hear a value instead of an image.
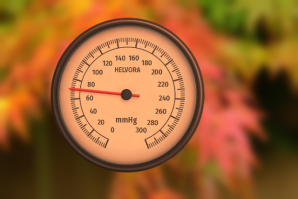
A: 70 mmHg
